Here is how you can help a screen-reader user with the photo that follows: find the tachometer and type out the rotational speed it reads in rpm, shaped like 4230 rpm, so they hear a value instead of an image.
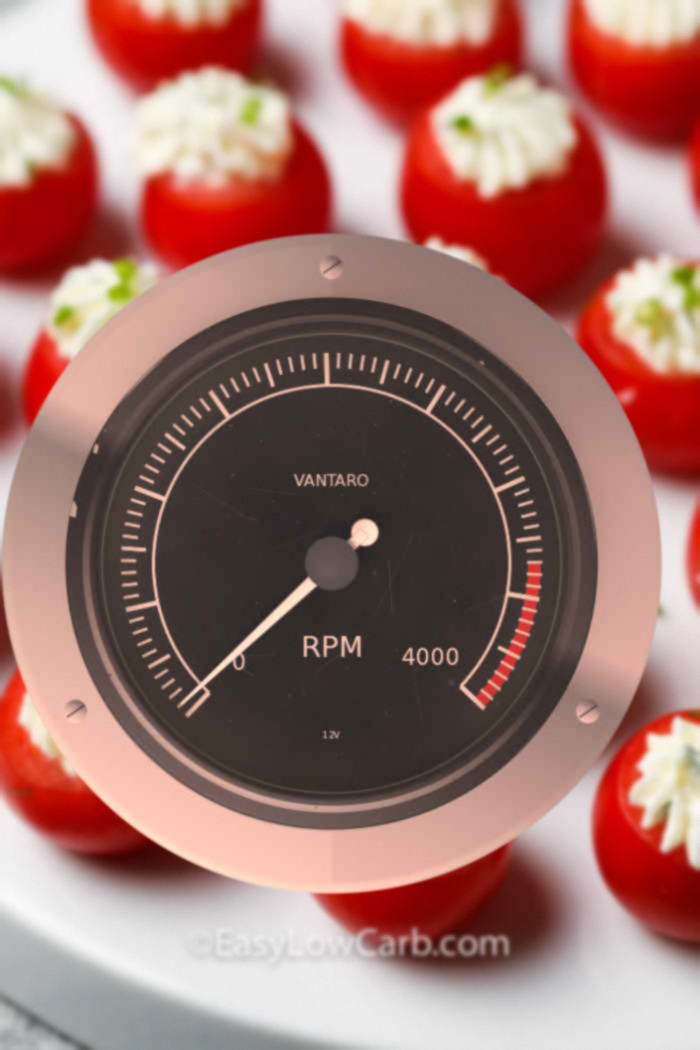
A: 50 rpm
